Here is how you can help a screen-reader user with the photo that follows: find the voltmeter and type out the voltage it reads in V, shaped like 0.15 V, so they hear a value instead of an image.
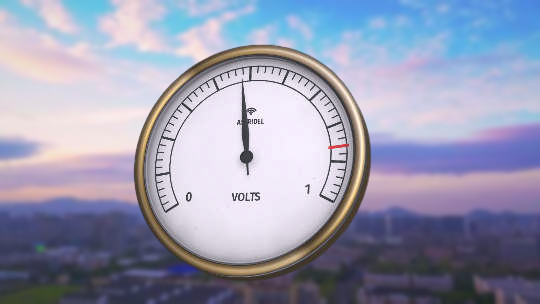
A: 0.48 V
